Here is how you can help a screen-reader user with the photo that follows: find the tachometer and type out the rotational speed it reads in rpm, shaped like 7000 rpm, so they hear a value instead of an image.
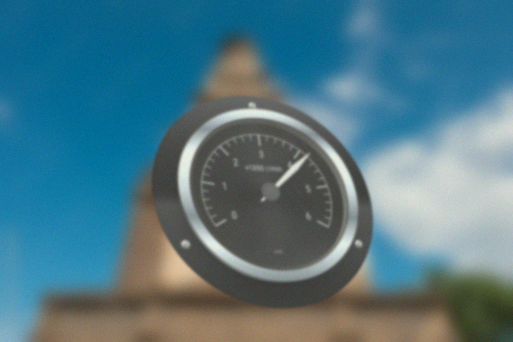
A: 4200 rpm
